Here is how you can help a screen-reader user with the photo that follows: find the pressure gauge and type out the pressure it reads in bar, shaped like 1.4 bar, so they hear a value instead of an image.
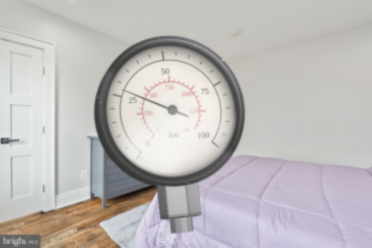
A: 27.5 bar
